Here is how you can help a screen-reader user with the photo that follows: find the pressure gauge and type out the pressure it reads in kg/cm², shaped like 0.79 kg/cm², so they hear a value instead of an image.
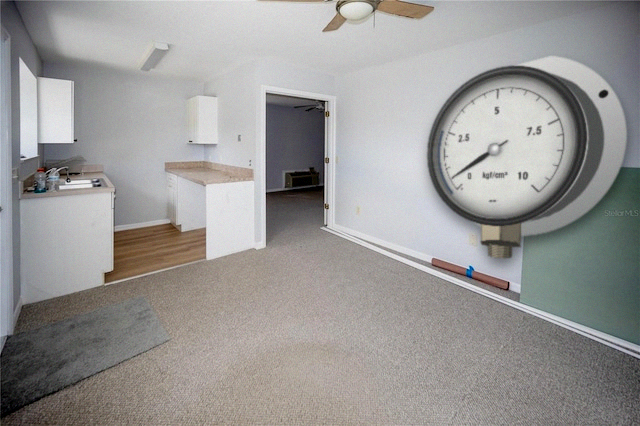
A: 0.5 kg/cm²
